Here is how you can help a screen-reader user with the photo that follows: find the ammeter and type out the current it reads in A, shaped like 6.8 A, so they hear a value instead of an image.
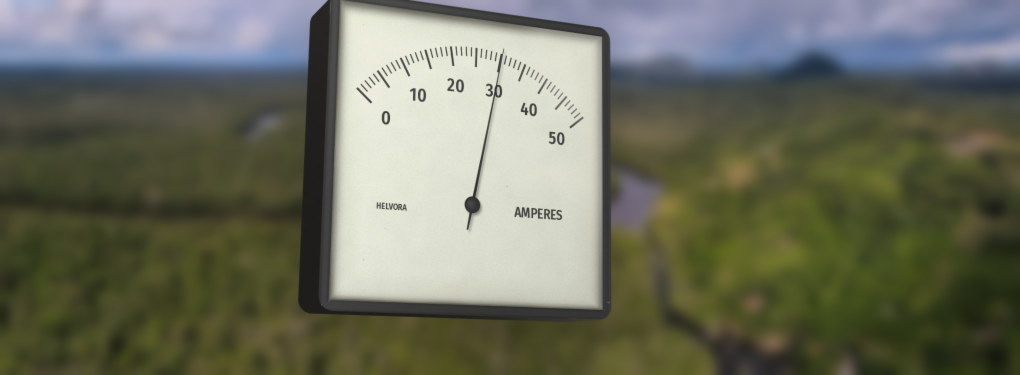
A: 30 A
